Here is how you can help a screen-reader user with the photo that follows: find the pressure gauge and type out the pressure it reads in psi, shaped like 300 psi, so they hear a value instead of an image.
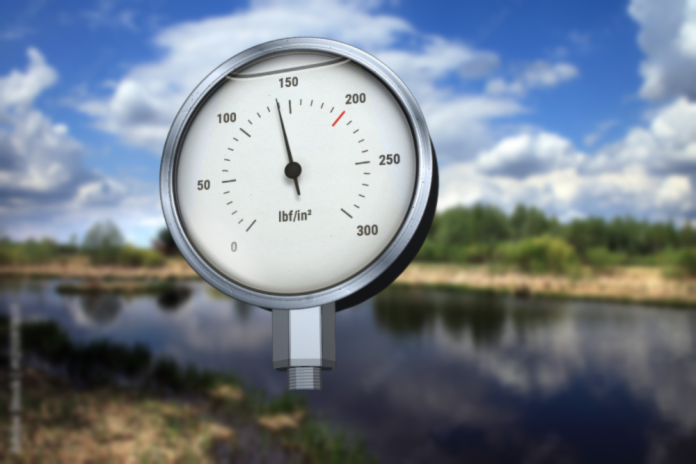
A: 140 psi
